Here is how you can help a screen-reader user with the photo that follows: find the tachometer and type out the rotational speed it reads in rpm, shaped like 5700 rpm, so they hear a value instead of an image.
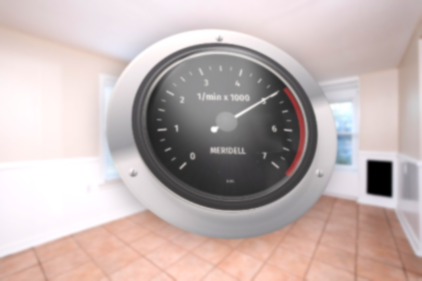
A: 5000 rpm
